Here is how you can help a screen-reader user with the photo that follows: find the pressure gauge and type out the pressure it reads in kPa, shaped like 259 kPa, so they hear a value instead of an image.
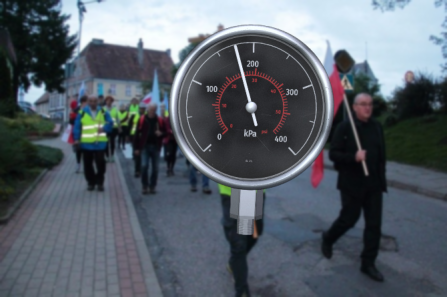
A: 175 kPa
